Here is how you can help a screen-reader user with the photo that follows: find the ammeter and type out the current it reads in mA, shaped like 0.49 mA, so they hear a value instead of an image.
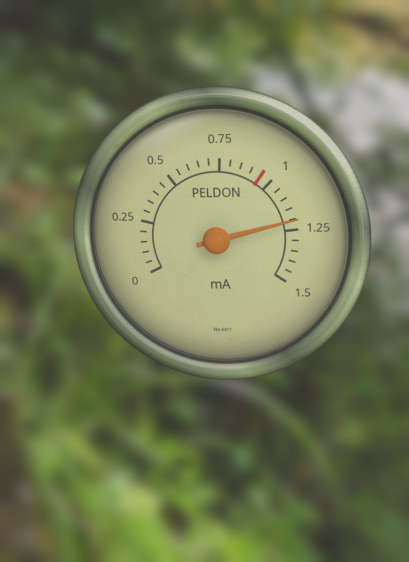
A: 1.2 mA
